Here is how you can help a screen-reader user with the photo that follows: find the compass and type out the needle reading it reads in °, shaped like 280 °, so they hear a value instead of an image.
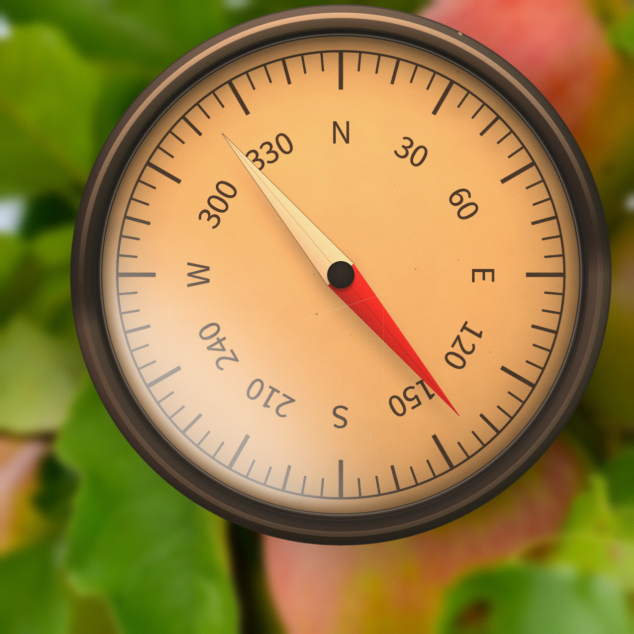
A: 140 °
